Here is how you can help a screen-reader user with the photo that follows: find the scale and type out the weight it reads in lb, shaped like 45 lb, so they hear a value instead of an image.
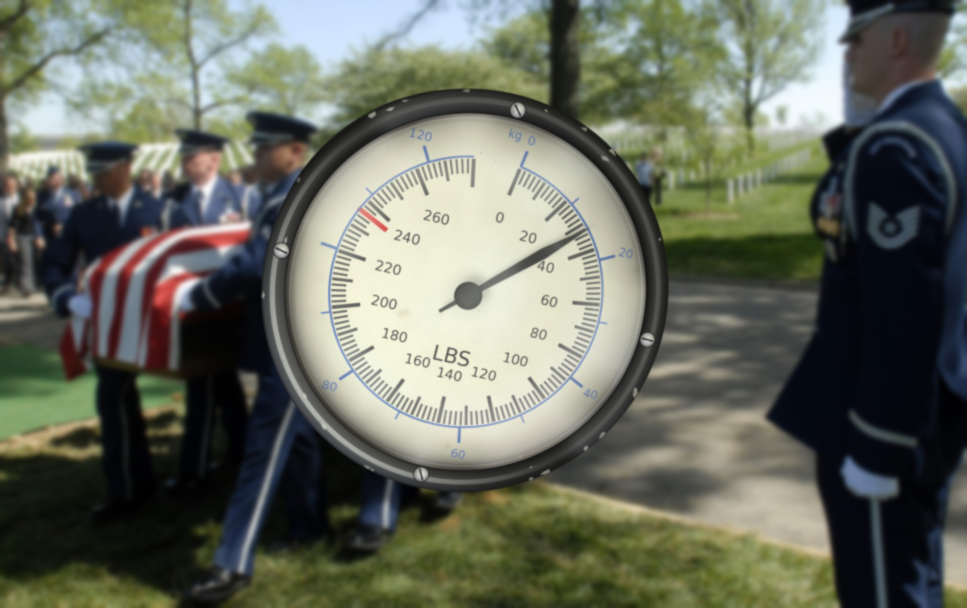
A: 32 lb
